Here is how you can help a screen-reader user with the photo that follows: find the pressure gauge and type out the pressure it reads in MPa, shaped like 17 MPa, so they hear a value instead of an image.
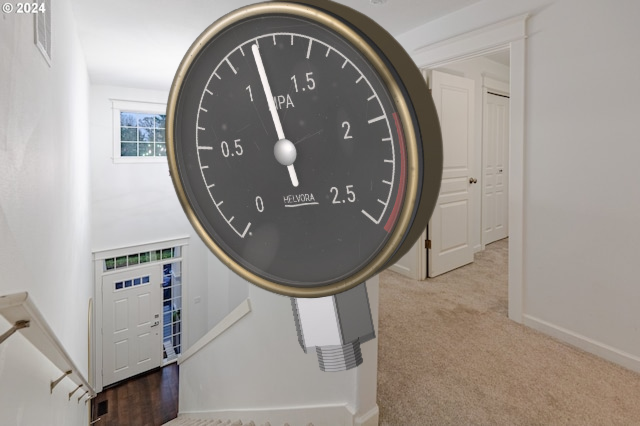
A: 1.2 MPa
